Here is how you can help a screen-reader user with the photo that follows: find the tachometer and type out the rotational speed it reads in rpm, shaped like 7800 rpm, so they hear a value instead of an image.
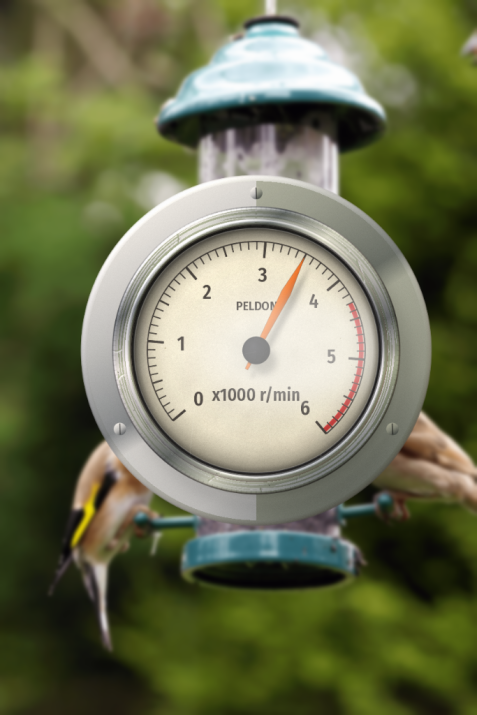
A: 3500 rpm
